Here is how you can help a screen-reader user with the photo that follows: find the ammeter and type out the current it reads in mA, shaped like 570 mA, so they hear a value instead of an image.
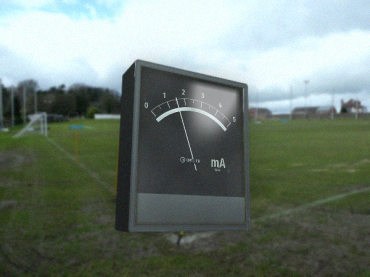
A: 1.5 mA
